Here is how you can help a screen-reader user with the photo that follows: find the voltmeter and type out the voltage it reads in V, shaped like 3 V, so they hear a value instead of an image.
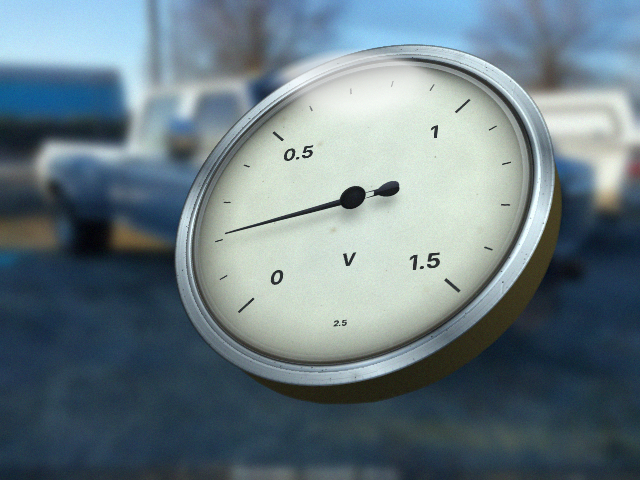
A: 0.2 V
